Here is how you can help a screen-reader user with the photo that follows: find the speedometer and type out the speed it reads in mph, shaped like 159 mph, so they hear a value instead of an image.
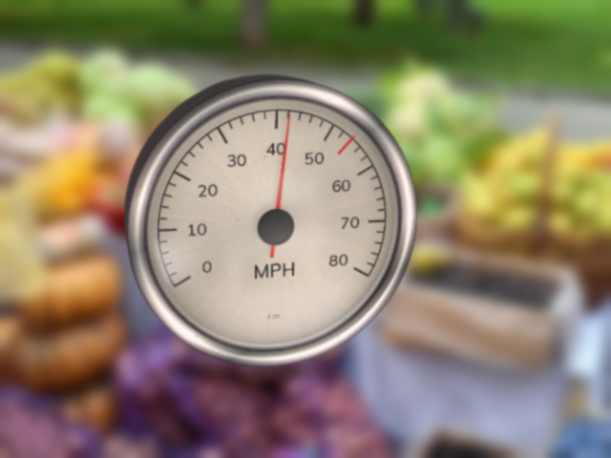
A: 42 mph
